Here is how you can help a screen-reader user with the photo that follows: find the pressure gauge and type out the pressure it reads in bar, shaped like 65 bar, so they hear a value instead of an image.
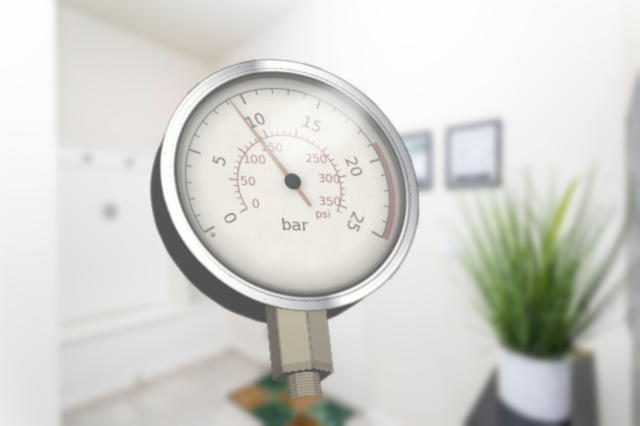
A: 9 bar
